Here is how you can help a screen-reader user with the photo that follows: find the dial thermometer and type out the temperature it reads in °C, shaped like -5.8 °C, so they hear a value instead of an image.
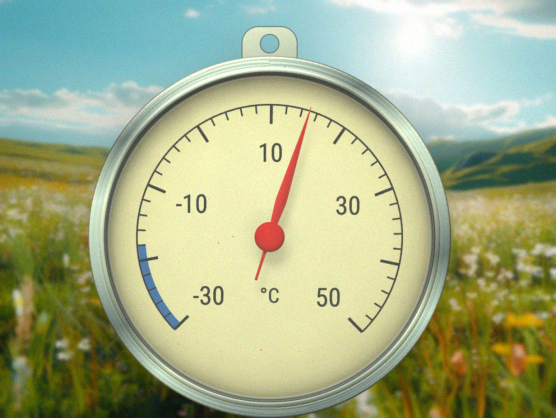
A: 15 °C
